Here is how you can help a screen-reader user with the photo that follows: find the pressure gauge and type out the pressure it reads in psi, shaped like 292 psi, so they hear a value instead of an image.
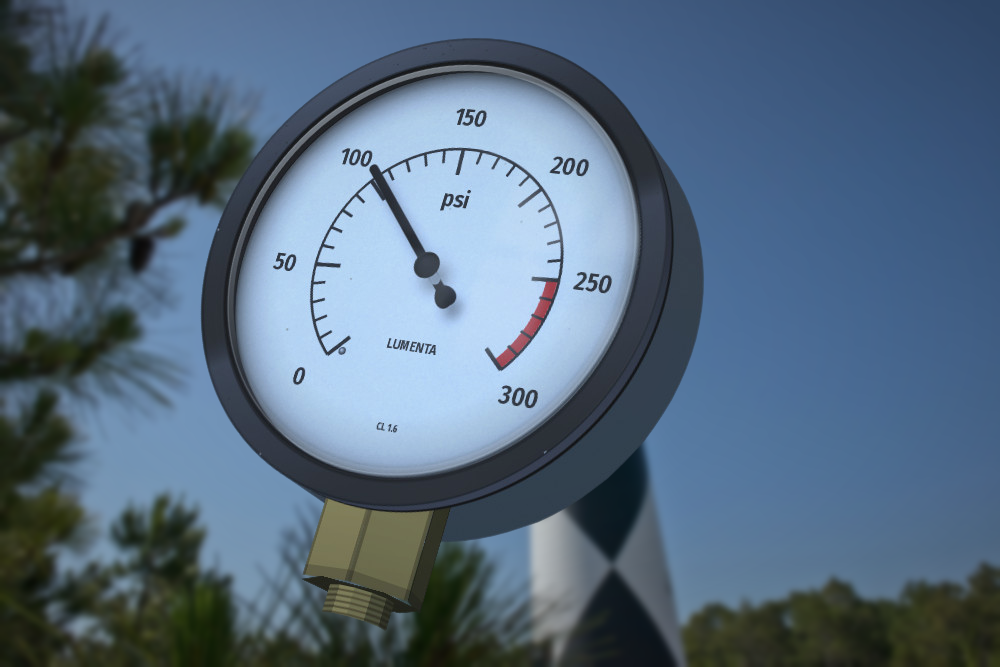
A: 105 psi
